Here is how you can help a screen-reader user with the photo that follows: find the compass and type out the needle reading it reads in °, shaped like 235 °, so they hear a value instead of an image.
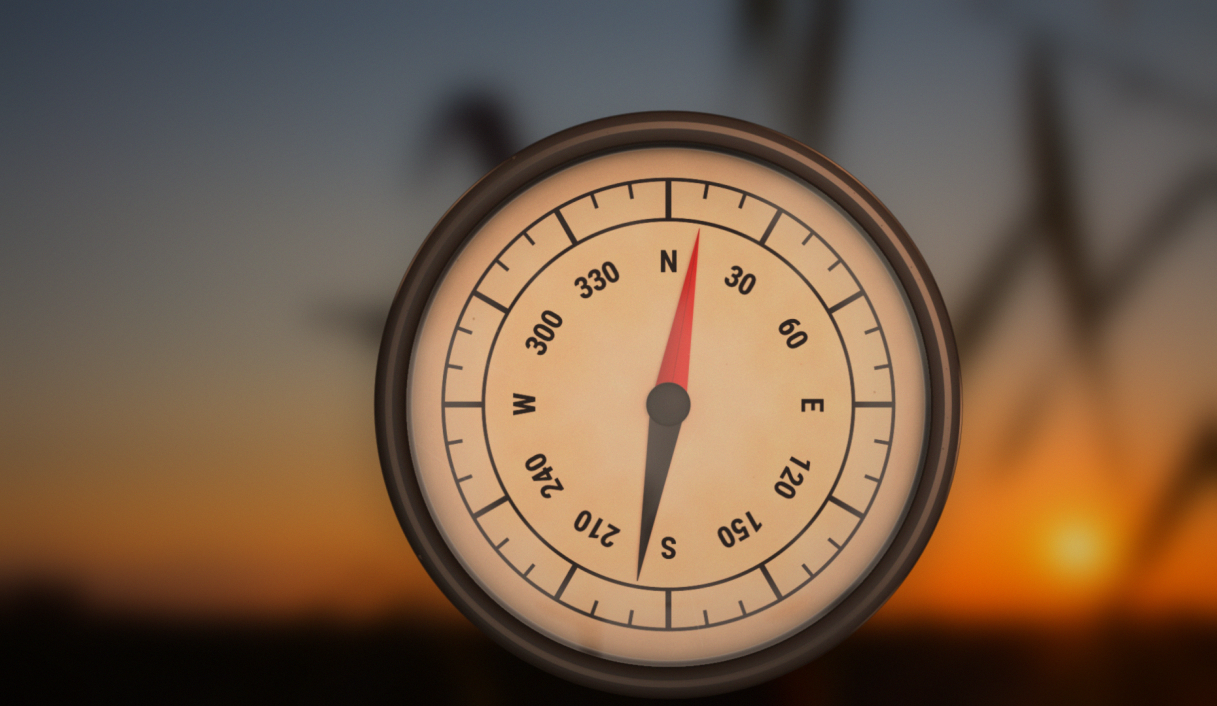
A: 10 °
